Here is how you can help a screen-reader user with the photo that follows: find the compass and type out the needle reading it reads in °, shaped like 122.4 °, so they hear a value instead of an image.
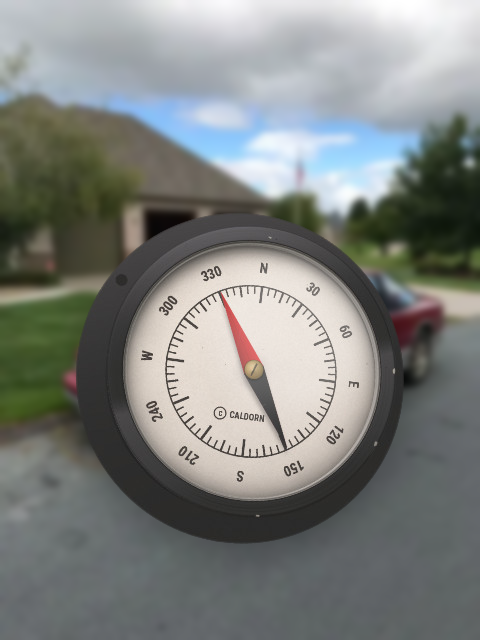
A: 330 °
